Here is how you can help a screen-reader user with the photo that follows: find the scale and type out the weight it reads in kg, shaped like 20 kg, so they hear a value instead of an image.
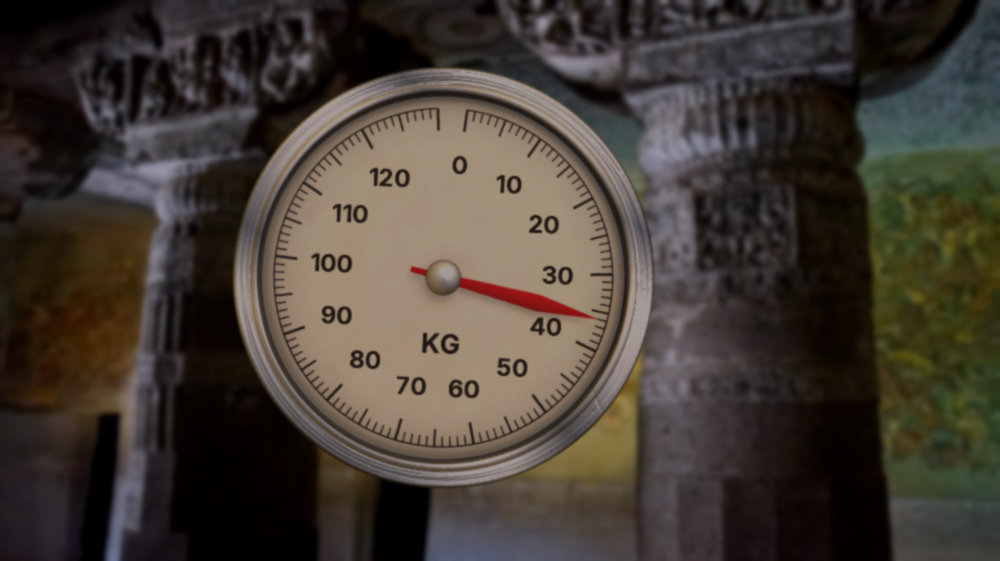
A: 36 kg
